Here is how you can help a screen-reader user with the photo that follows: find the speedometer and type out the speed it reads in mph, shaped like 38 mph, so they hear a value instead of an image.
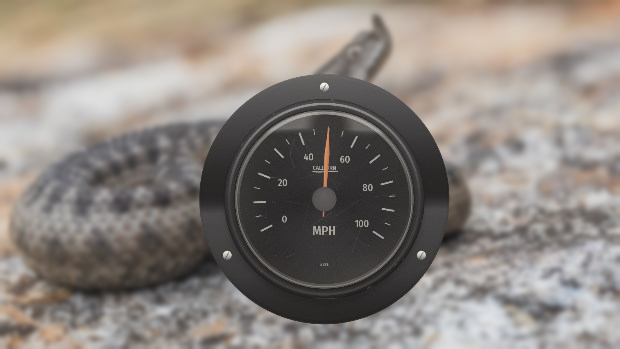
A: 50 mph
